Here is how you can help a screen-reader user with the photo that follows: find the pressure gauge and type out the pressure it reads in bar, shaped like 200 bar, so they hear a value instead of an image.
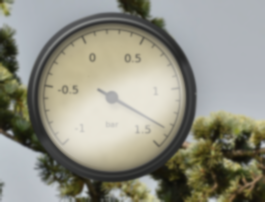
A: 1.35 bar
